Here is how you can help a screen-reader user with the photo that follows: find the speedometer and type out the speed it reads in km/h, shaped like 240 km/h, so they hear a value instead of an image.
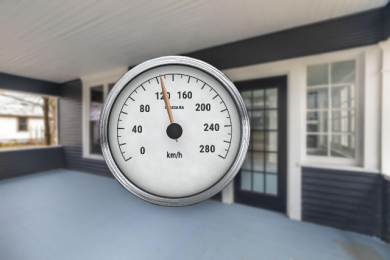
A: 125 km/h
